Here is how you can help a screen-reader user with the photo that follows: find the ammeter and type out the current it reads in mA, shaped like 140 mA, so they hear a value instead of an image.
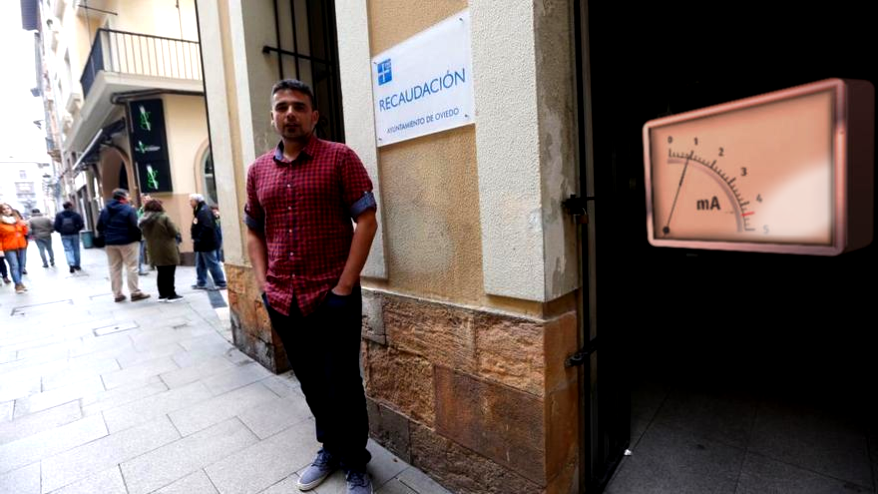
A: 1 mA
